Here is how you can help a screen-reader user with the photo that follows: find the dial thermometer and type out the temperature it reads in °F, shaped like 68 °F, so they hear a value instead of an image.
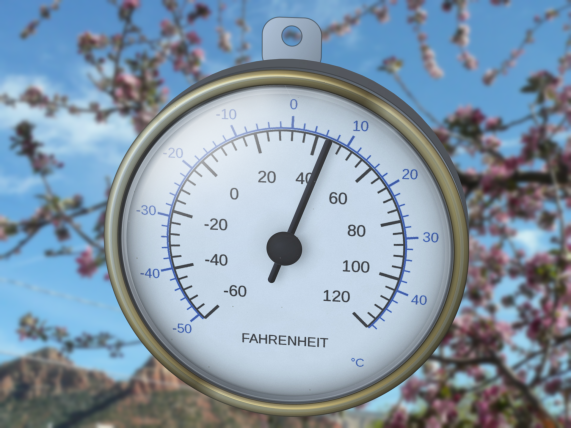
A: 44 °F
